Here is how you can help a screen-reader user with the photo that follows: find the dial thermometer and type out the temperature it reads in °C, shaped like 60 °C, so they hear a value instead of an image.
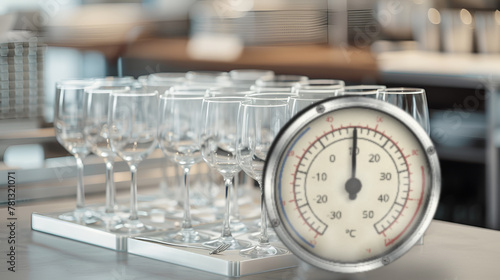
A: 10 °C
